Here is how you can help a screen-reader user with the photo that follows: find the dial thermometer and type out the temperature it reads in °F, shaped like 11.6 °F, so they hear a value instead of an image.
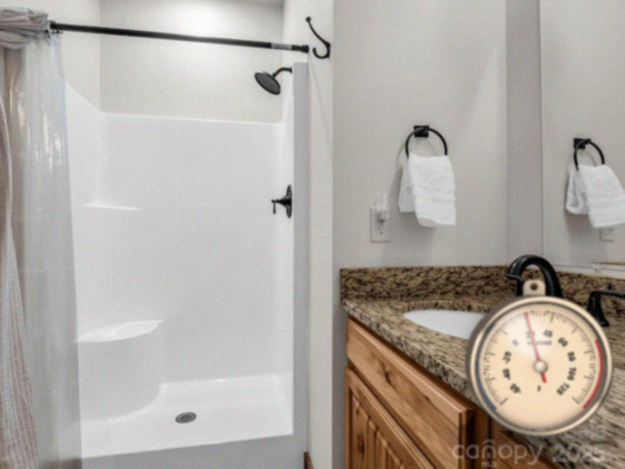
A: 20 °F
